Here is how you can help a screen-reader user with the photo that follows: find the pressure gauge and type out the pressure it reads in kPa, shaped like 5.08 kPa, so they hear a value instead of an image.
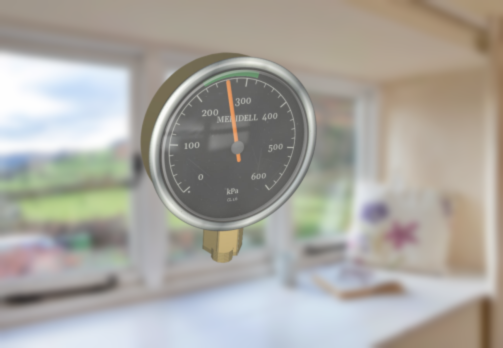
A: 260 kPa
